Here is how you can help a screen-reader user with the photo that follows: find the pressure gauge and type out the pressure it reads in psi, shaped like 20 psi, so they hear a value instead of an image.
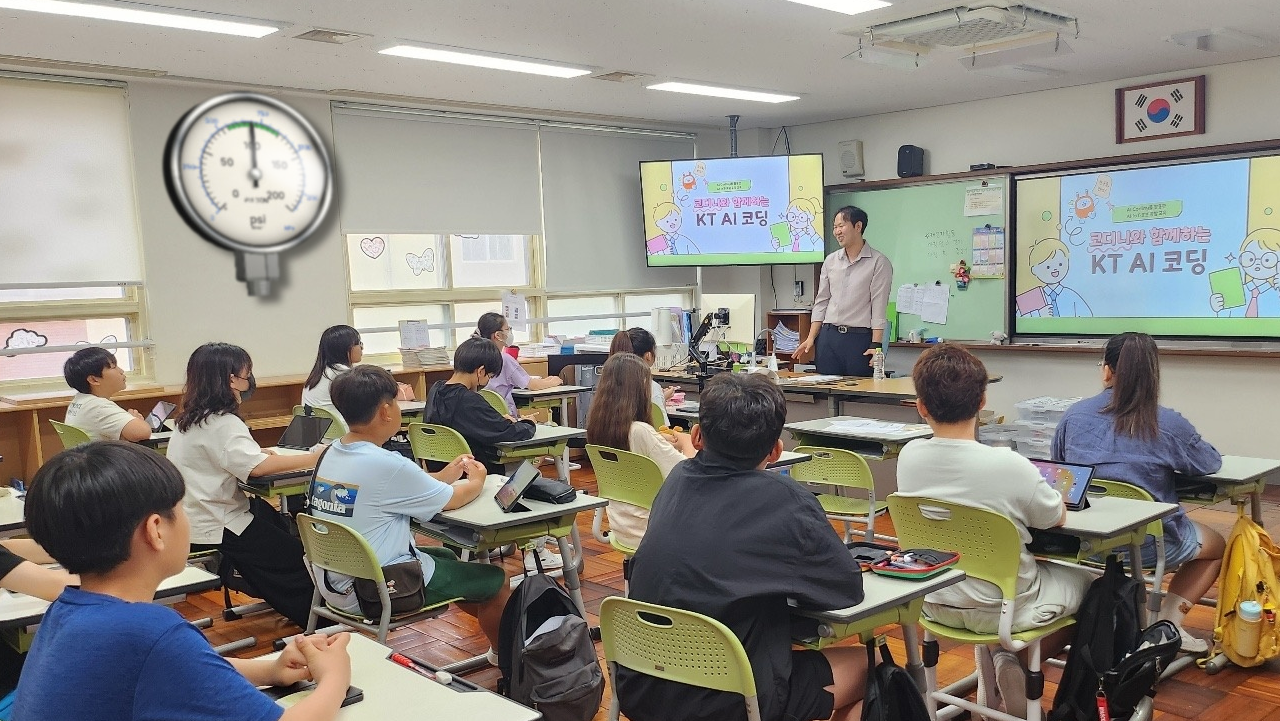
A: 100 psi
